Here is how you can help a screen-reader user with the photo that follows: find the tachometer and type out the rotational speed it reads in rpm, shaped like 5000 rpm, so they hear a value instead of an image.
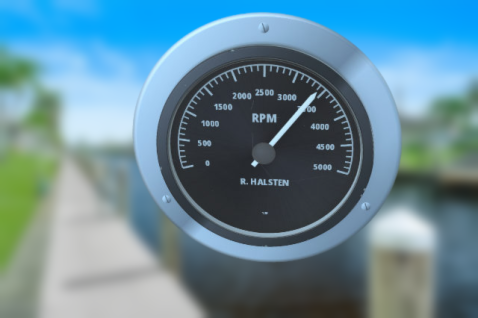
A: 3400 rpm
